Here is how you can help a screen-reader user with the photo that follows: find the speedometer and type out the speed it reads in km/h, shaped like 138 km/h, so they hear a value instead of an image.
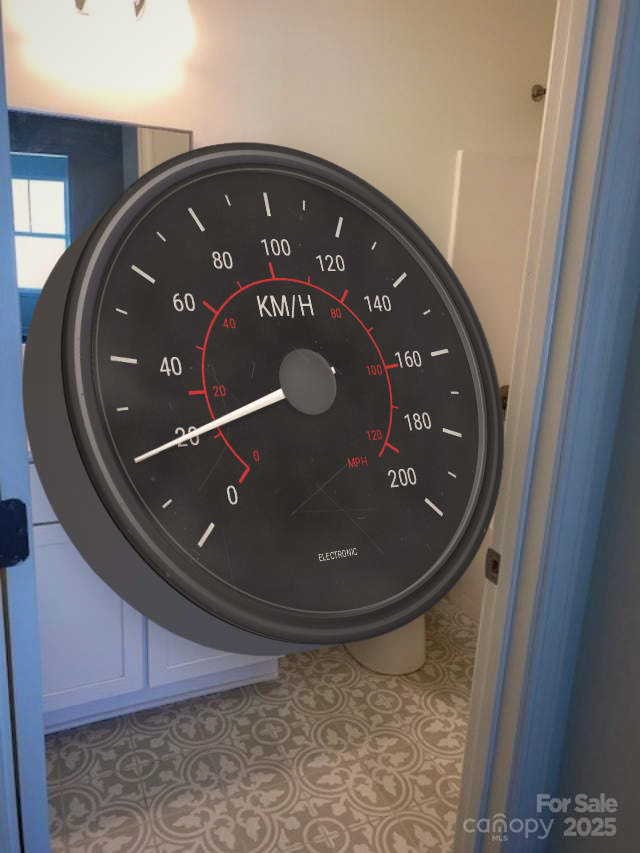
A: 20 km/h
